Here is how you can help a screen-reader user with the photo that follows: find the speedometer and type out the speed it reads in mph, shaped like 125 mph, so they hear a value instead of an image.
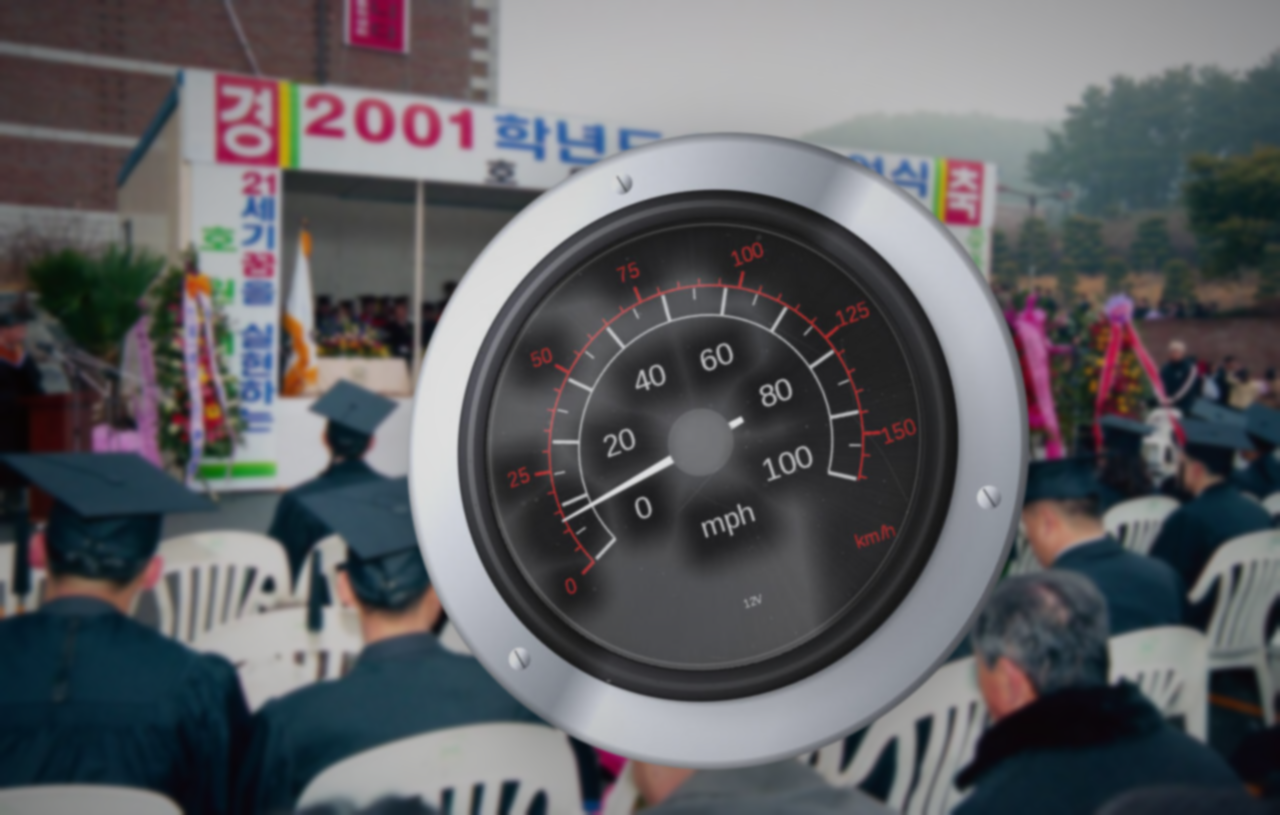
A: 7.5 mph
